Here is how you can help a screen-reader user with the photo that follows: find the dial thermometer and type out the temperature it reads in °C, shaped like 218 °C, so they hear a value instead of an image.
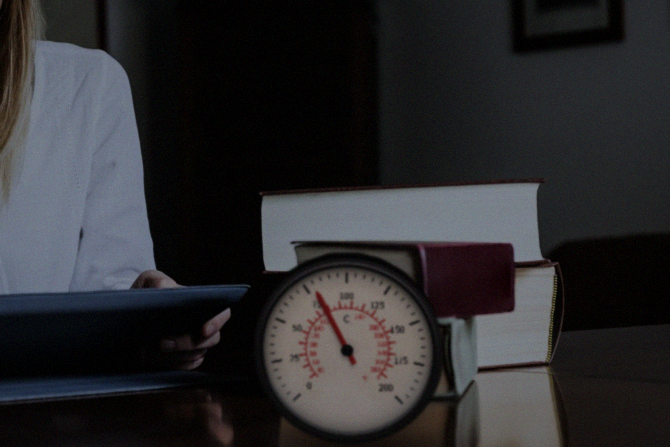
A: 80 °C
